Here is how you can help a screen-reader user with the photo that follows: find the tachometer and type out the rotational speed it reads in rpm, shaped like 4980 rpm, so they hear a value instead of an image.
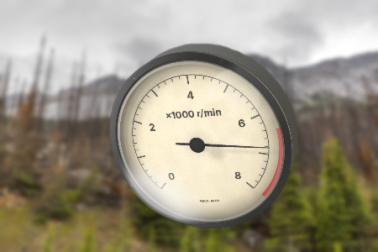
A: 6800 rpm
